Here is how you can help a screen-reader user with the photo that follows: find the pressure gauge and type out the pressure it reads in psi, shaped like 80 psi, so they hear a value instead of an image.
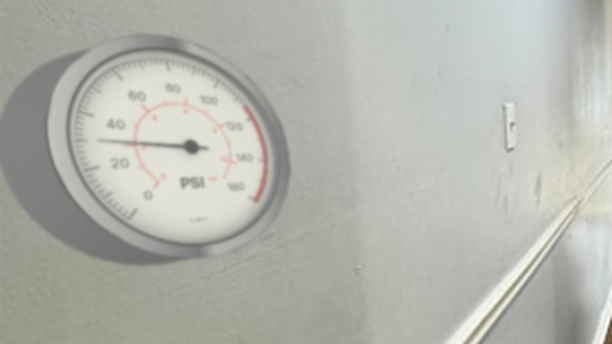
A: 30 psi
